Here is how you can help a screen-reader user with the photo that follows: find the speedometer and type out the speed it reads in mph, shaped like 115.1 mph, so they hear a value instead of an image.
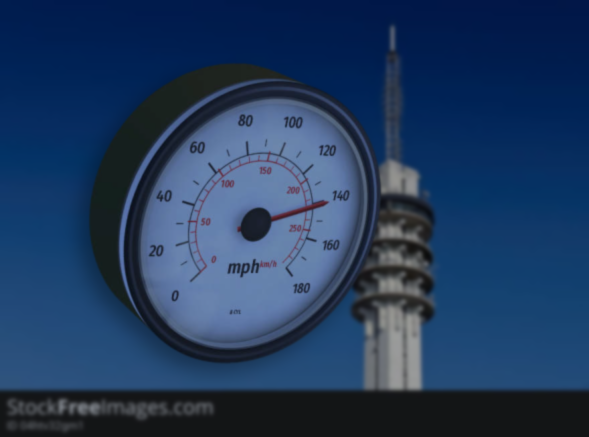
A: 140 mph
